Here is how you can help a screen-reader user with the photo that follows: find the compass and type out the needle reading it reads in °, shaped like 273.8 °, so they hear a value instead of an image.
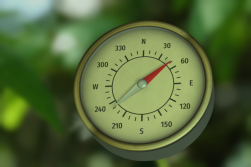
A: 50 °
